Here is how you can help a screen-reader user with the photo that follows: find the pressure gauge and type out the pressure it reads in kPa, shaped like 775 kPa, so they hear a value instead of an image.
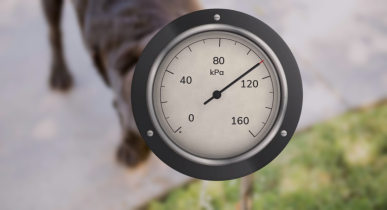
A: 110 kPa
